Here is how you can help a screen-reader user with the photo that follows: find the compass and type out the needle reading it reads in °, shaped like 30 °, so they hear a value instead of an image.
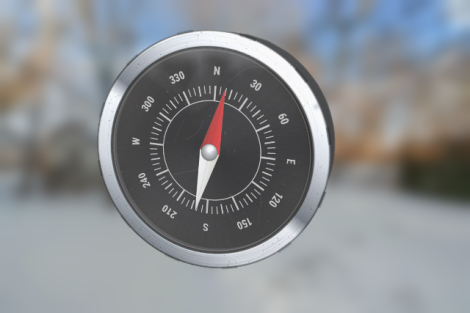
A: 10 °
